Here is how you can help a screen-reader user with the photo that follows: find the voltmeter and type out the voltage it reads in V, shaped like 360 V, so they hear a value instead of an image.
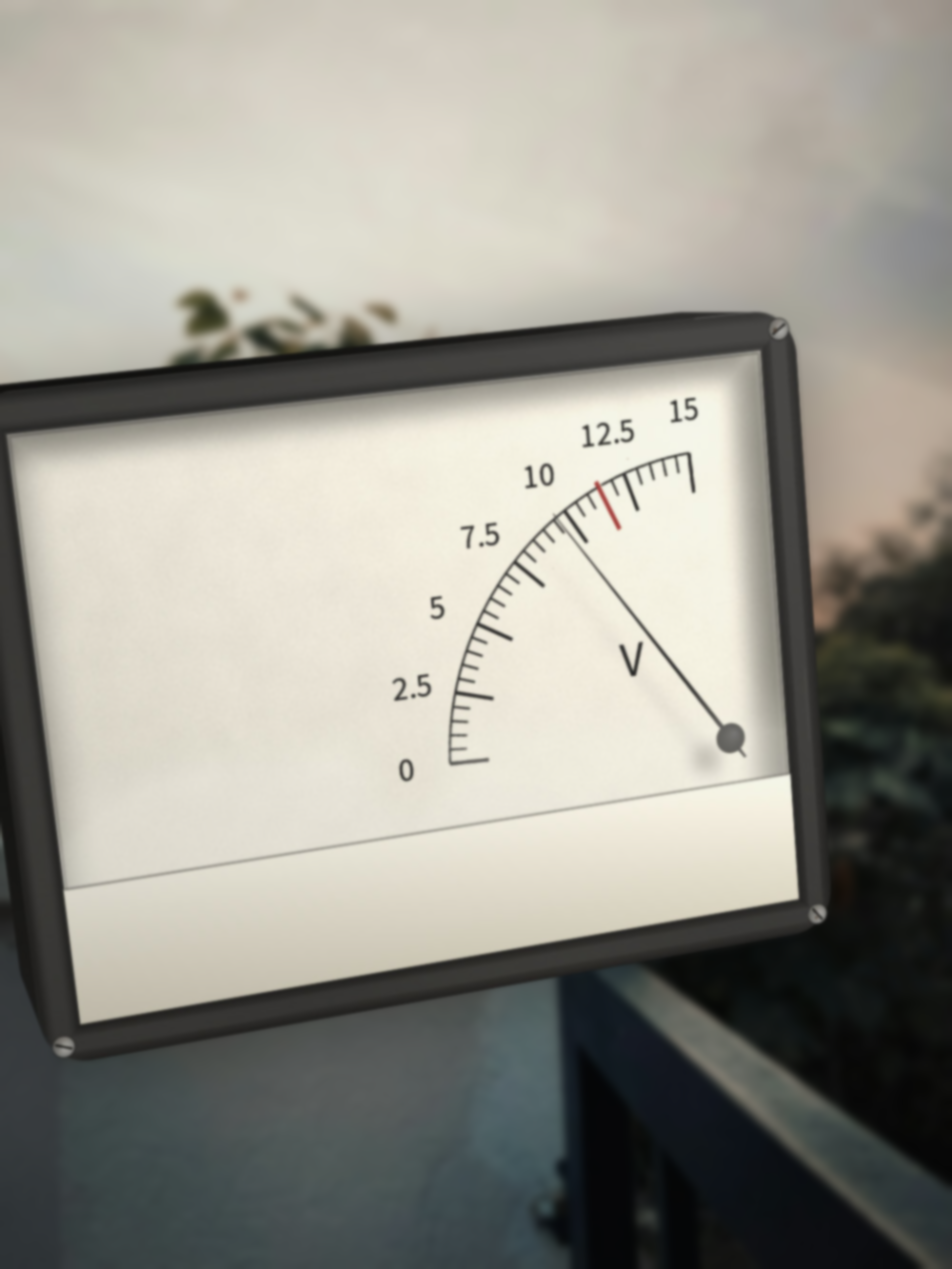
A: 9.5 V
